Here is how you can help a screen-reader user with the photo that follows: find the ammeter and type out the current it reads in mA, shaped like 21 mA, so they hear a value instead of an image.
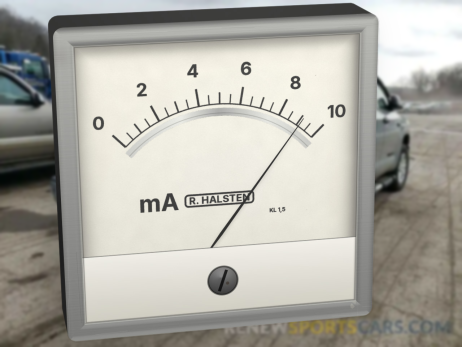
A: 9 mA
